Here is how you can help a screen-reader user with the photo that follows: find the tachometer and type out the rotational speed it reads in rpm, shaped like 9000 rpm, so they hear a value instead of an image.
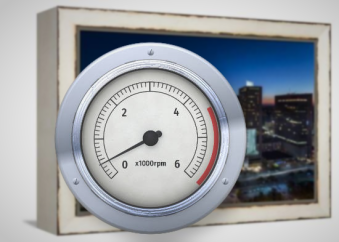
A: 400 rpm
